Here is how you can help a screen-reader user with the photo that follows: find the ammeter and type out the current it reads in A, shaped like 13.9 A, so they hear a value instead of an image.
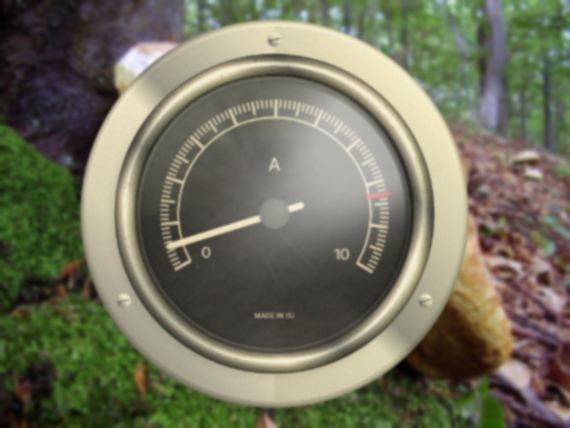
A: 0.5 A
